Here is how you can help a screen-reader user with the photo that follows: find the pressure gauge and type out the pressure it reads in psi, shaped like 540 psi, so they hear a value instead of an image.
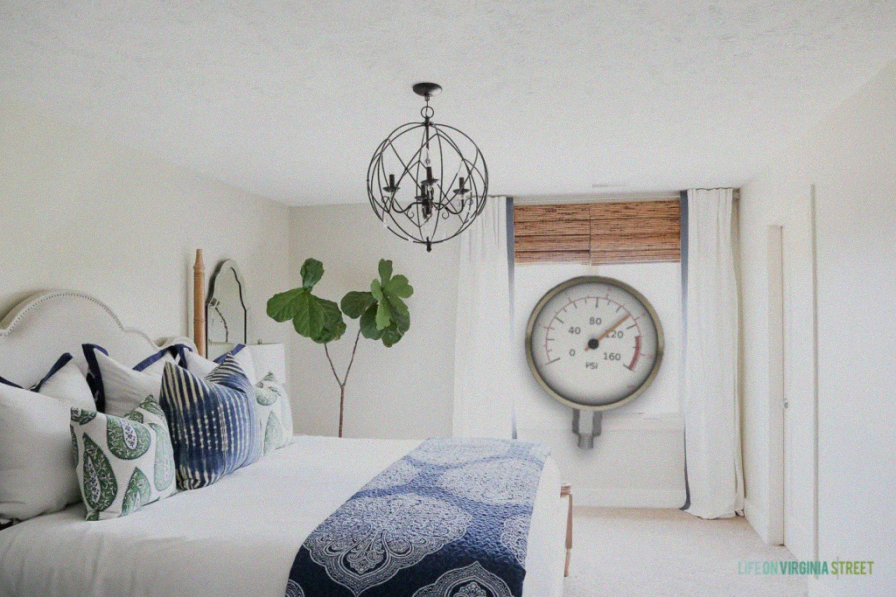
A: 110 psi
